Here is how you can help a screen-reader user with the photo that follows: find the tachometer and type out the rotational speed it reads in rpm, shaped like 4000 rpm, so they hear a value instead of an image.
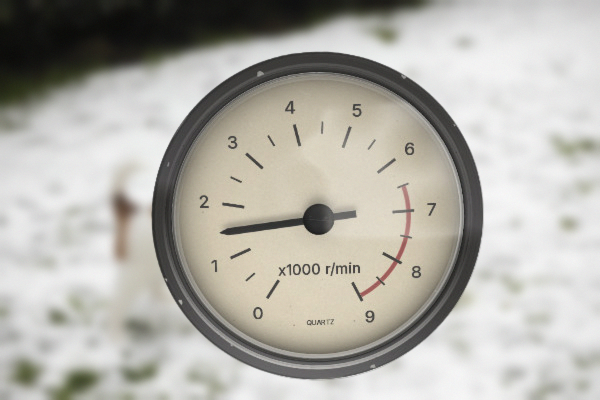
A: 1500 rpm
